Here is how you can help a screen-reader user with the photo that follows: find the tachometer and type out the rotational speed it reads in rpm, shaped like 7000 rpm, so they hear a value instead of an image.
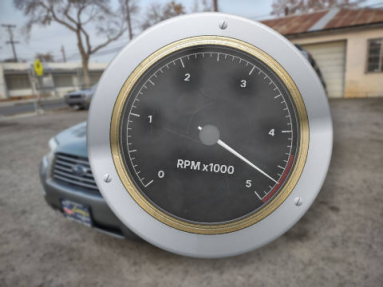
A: 4700 rpm
